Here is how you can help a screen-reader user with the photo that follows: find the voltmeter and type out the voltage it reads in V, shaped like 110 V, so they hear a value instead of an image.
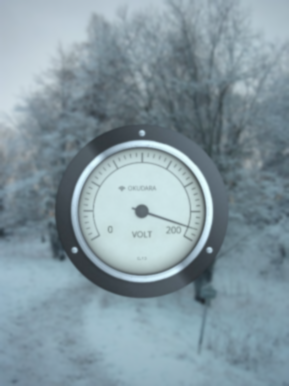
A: 190 V
